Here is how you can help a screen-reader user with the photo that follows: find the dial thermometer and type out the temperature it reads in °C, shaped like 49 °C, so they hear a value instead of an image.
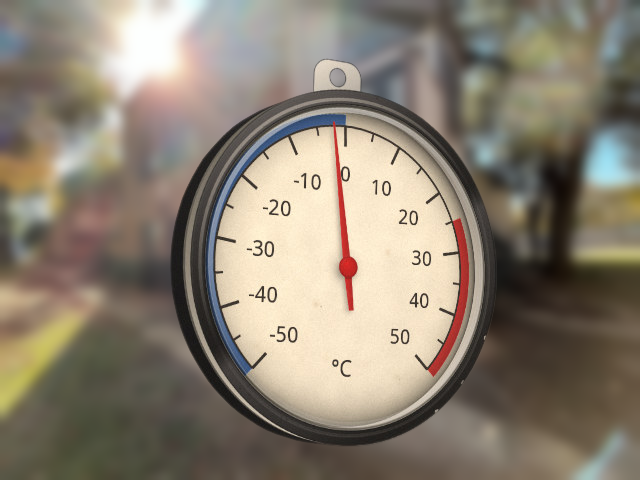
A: -2.5 °C
